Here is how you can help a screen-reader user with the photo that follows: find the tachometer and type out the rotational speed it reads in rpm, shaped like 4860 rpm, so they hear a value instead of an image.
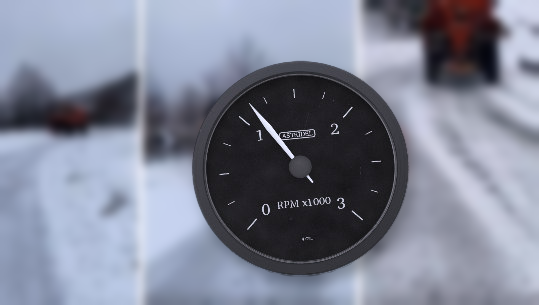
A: 1125 rpm
